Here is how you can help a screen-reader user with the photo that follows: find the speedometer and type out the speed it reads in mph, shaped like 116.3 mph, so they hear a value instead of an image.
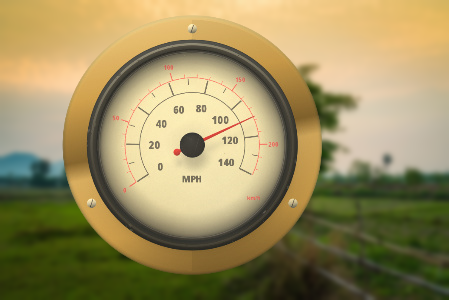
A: 110 mph
